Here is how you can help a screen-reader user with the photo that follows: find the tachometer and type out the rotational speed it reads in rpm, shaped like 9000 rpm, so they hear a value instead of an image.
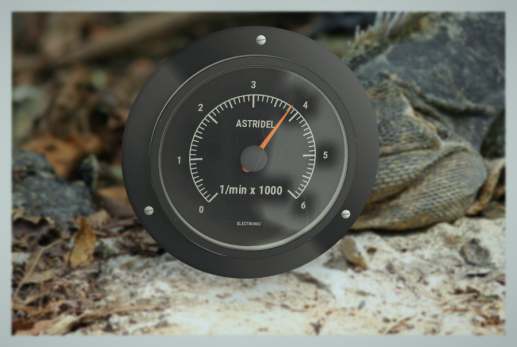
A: 3800 rpm
